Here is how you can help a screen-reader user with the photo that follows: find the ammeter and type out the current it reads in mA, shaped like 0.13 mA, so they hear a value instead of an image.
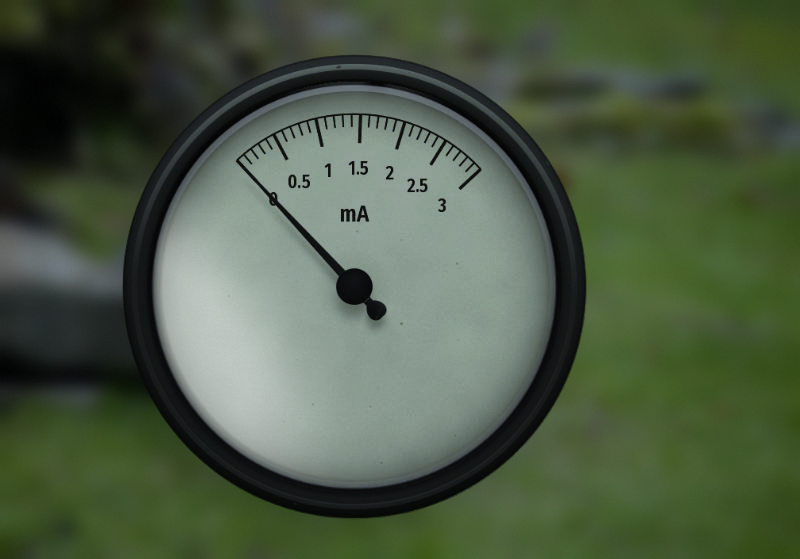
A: 0 mA
